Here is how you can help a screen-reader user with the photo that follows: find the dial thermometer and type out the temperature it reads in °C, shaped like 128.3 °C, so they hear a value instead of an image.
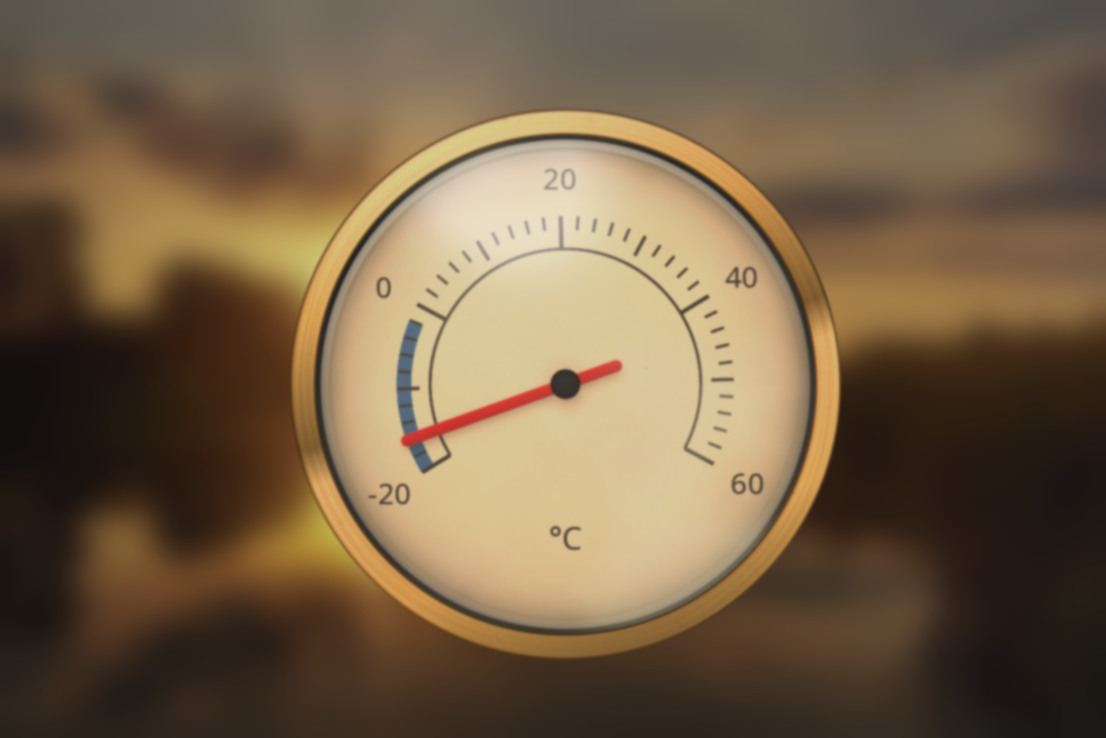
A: -16 °C
